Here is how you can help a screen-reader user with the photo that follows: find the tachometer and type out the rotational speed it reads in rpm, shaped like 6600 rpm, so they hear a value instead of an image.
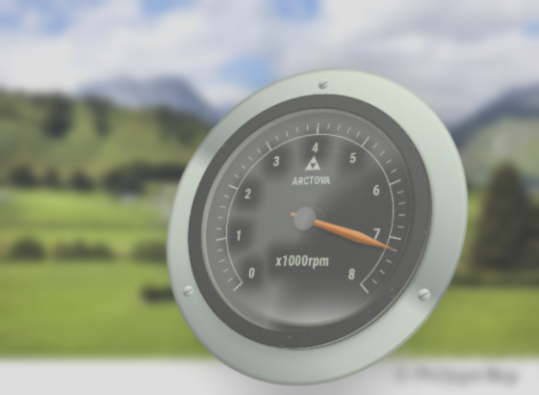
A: 7200 rpm
